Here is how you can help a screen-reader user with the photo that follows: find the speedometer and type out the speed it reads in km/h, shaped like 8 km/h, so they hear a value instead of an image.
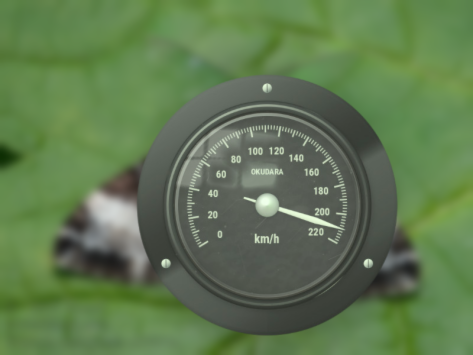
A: 210 km/h
